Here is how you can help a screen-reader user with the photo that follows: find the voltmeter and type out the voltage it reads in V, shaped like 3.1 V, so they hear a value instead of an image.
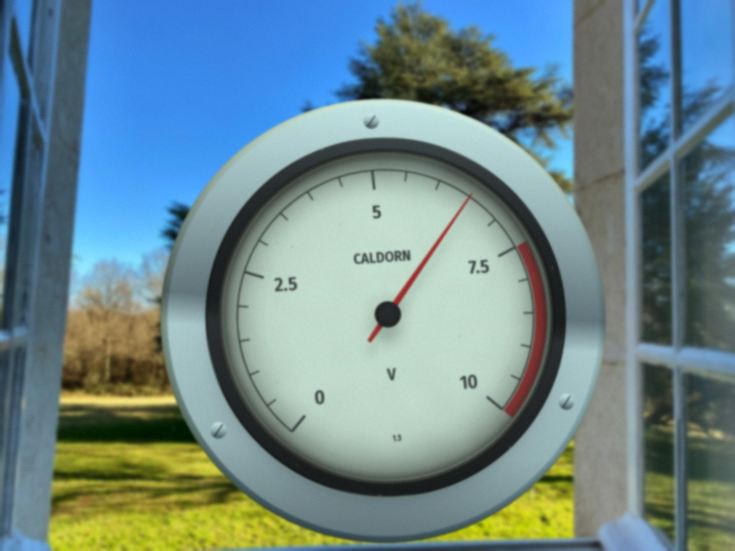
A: 6.5 V
